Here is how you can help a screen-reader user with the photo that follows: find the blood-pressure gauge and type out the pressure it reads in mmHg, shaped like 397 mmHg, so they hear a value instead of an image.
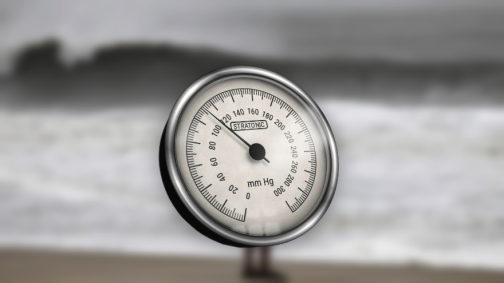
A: 110 mmHg
